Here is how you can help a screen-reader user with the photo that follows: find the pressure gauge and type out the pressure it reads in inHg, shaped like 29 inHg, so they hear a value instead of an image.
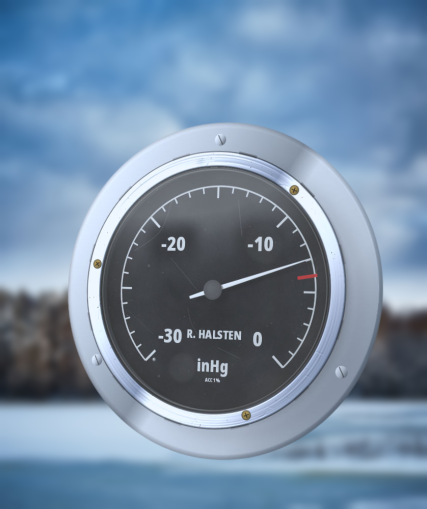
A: -7 inHg
